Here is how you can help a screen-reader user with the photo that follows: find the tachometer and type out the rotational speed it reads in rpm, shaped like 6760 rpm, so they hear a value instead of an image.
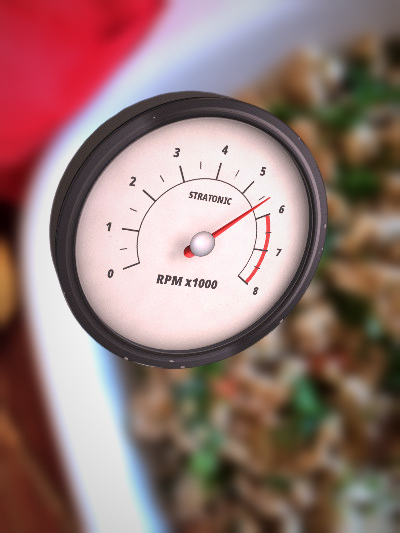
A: 5500 rpm
